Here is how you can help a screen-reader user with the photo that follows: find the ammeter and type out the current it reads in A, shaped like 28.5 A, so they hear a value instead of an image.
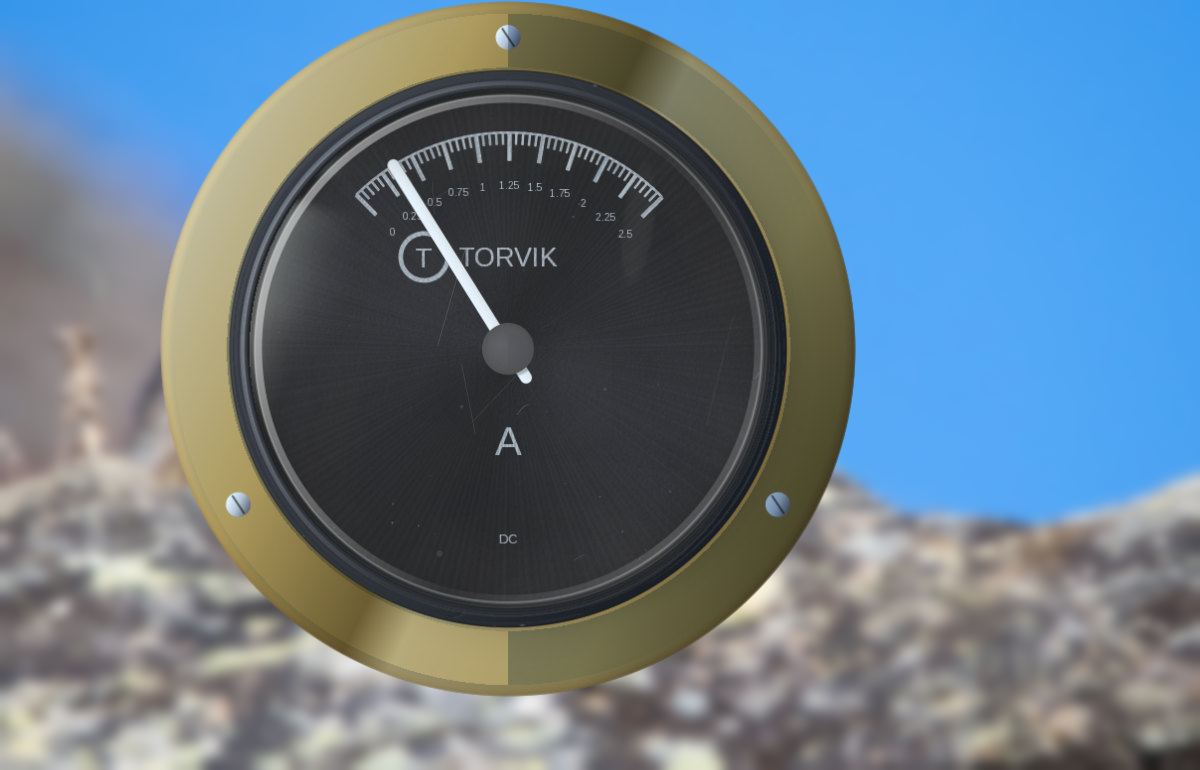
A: 0.35 A
